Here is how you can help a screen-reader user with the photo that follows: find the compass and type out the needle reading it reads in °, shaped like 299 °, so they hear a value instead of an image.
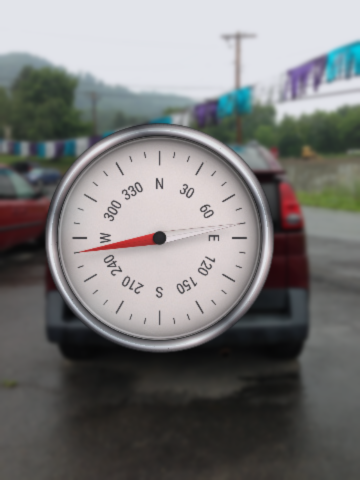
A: 260 °
